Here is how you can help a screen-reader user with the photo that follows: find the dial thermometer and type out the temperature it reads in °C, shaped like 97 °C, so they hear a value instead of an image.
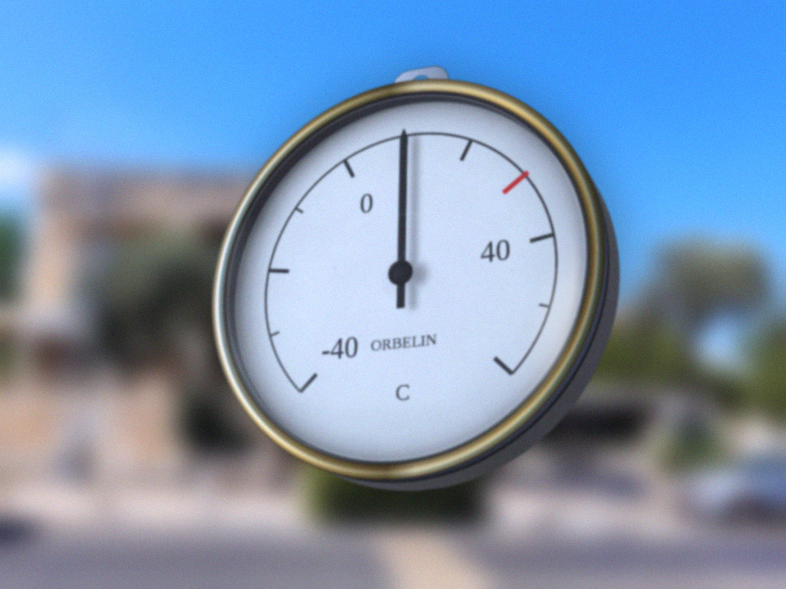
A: 10 °C
